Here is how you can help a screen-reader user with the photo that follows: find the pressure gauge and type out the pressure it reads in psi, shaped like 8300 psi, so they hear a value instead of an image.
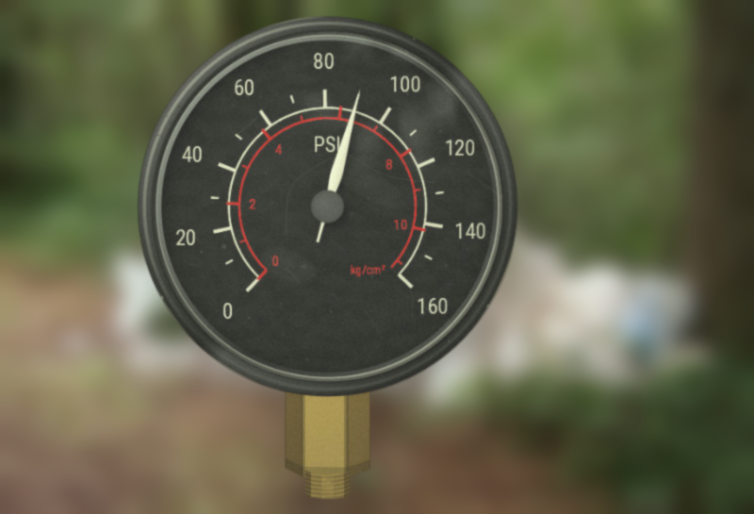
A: 90 psi
